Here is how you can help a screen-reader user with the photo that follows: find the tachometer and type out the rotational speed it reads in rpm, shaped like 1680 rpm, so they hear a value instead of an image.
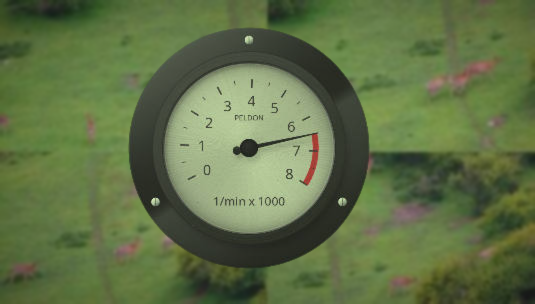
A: 6500 rpm
